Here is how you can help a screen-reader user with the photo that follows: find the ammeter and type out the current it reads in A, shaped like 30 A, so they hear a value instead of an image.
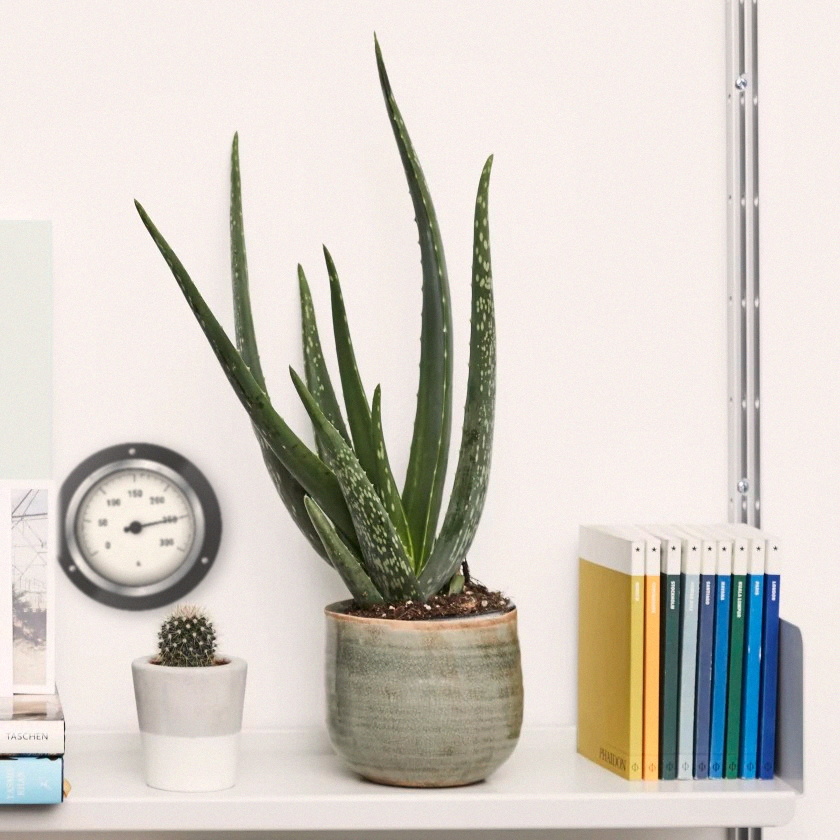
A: 250 A
